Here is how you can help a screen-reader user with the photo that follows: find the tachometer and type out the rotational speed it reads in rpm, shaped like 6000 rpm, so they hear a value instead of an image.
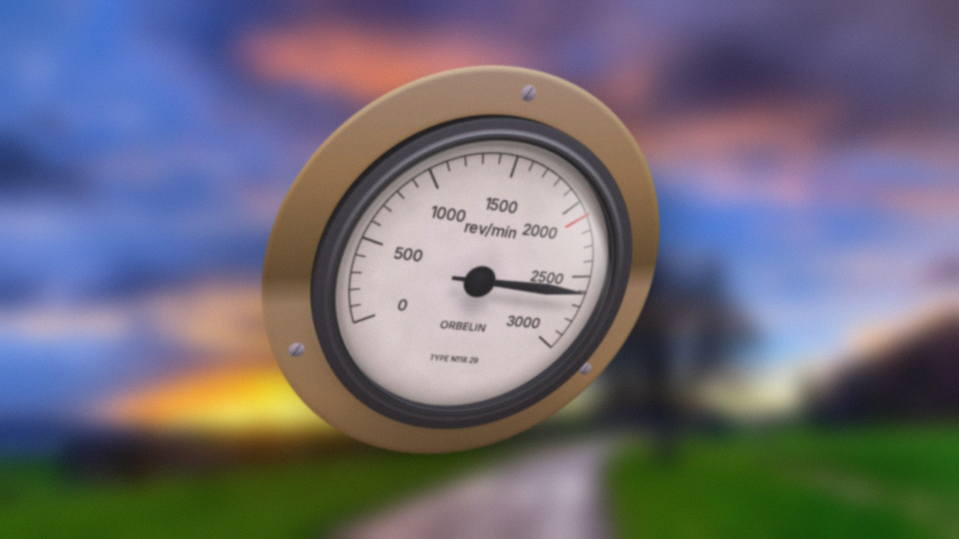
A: 2600 rpm
